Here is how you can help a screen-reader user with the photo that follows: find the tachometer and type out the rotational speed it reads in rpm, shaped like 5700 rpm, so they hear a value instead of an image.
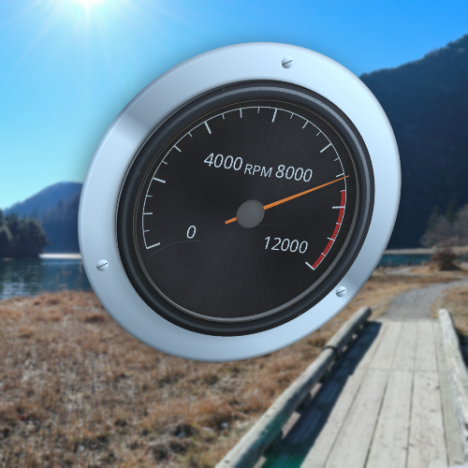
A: 9000 rpm
